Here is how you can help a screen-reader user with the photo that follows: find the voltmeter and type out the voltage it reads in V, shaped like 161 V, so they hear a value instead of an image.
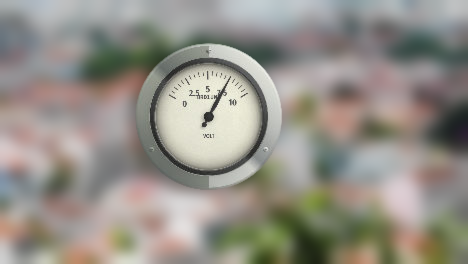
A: 7.5 V
